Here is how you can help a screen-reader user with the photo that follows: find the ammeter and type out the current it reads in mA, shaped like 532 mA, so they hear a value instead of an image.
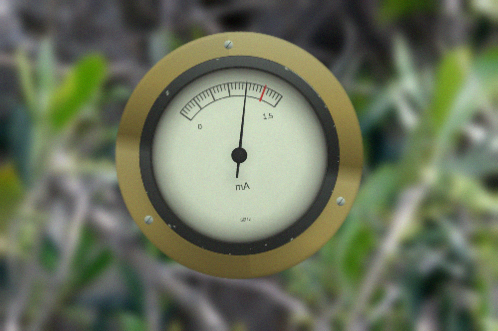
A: 1 mA
